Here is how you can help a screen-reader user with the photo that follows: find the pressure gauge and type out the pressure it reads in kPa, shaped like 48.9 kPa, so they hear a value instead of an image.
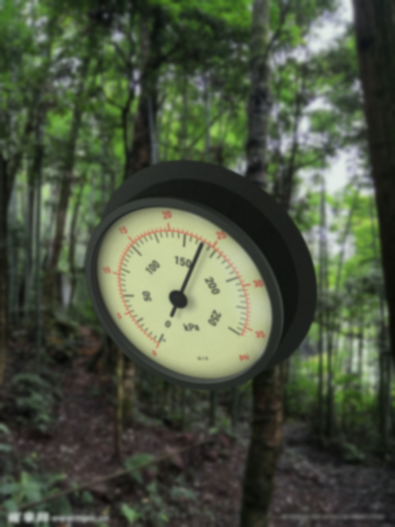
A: 165 kPa
